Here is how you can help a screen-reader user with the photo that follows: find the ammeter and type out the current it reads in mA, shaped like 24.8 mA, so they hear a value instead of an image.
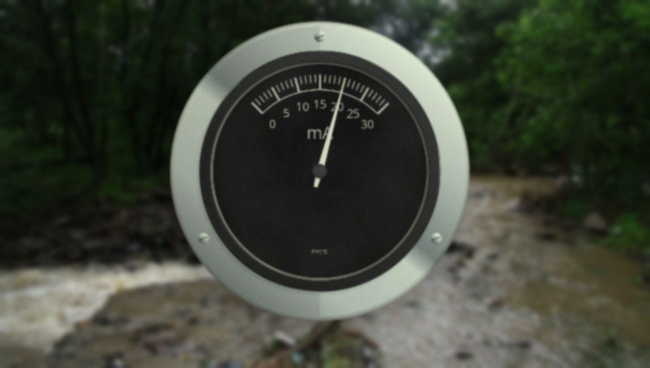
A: 20 mA
